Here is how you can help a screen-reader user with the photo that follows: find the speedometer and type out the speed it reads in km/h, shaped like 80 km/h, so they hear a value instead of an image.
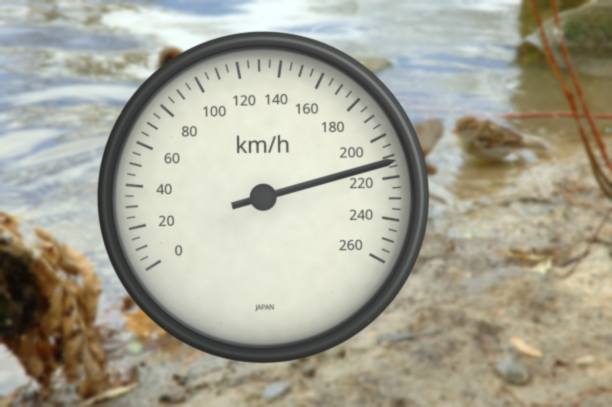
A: 212.5 km/h
